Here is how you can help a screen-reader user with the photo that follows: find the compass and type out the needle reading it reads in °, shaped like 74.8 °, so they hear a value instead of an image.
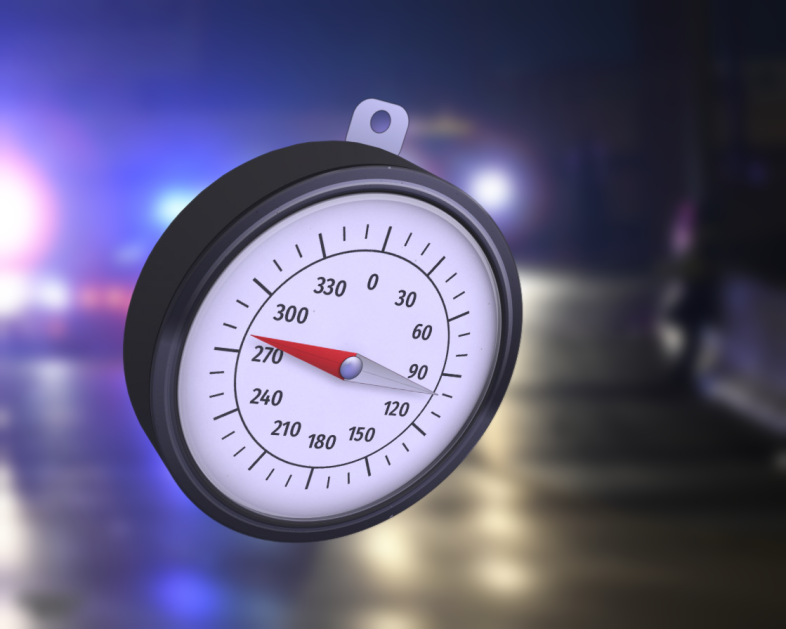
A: 280 °
